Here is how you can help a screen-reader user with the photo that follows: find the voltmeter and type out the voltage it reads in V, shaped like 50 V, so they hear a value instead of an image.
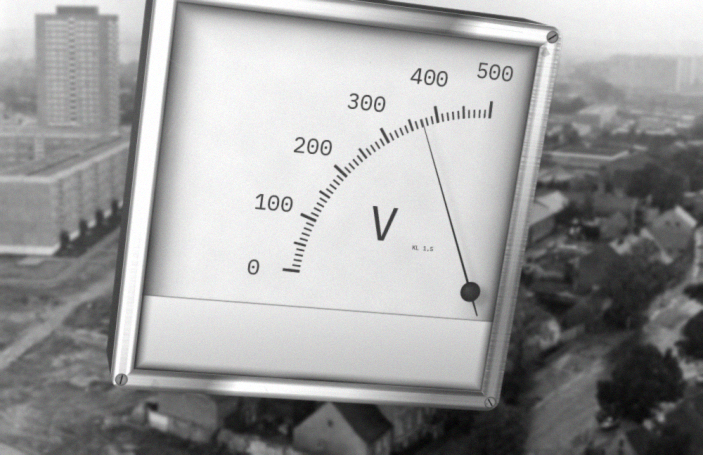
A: 370 V
